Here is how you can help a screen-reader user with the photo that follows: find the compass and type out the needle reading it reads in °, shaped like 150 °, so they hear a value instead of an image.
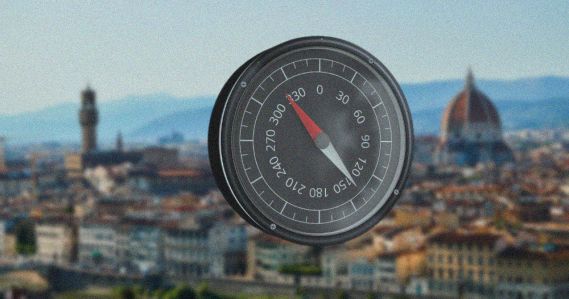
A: 320 °
